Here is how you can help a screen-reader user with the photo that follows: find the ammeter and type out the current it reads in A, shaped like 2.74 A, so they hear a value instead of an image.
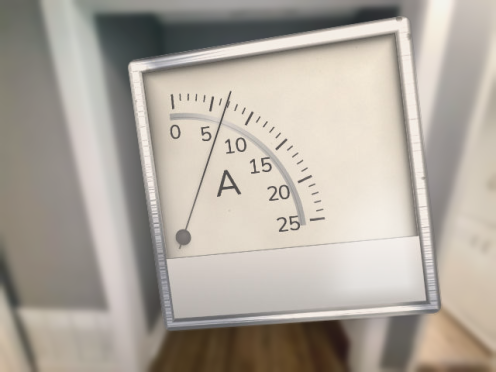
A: 7 A
